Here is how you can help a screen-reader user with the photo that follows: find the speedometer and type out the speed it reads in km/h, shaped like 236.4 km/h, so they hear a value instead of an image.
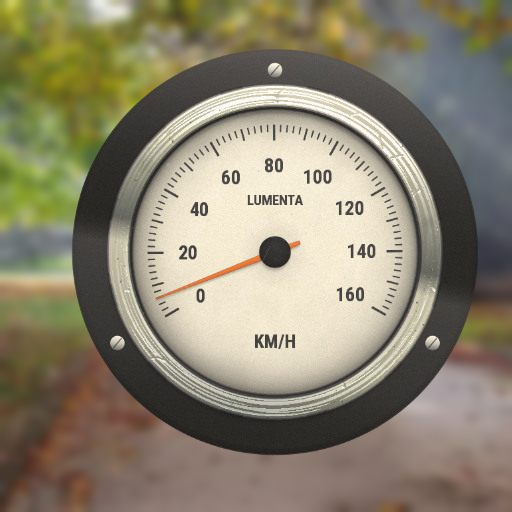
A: 6 km/h
